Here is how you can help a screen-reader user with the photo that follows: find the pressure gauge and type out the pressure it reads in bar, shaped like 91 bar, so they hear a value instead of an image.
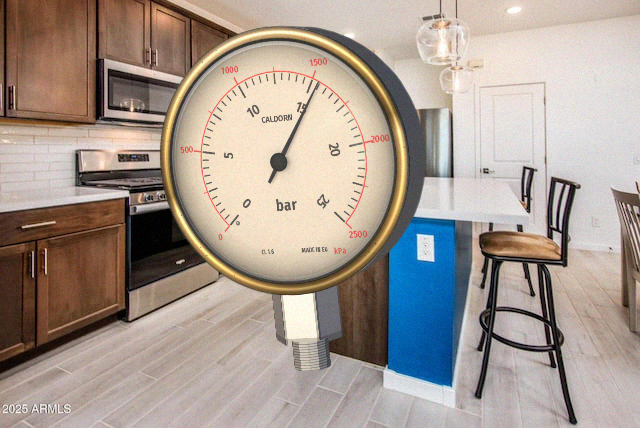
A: 15.5 bar
